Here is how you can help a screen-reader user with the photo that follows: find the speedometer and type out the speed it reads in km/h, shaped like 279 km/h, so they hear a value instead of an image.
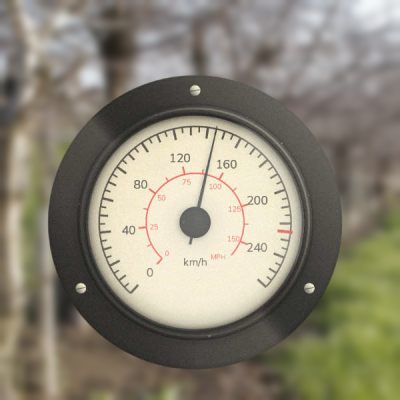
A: 145 km/h
